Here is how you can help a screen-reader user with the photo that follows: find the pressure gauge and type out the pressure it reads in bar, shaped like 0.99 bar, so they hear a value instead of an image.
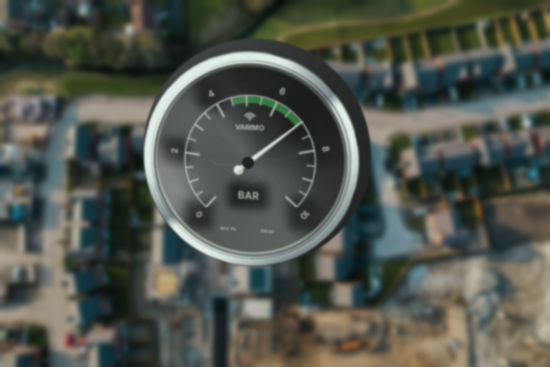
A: 7 bar
